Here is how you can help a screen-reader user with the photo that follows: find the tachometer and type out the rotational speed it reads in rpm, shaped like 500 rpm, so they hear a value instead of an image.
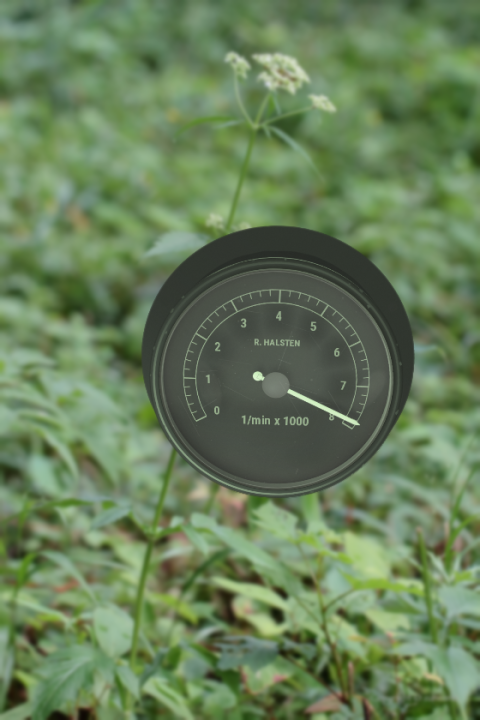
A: 7800 rpm
